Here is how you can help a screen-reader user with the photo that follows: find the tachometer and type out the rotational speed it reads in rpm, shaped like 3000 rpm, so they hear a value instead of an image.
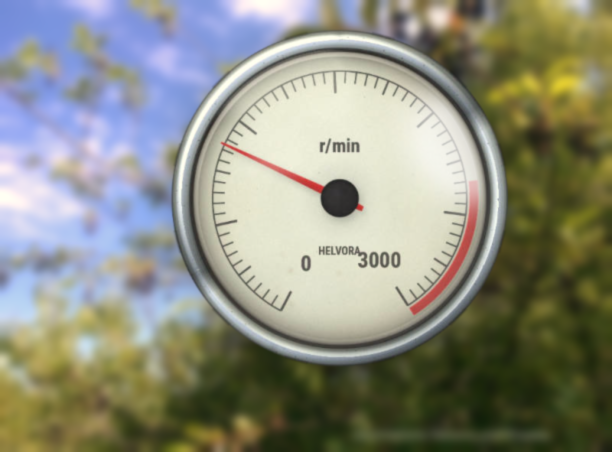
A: 875 rpm
